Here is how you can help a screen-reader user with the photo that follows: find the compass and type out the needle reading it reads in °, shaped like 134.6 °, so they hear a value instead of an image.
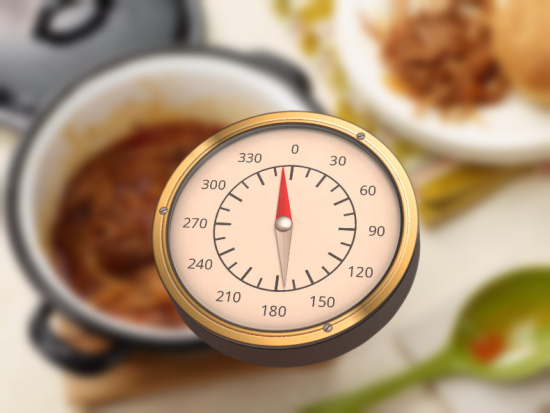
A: 352.5 °
